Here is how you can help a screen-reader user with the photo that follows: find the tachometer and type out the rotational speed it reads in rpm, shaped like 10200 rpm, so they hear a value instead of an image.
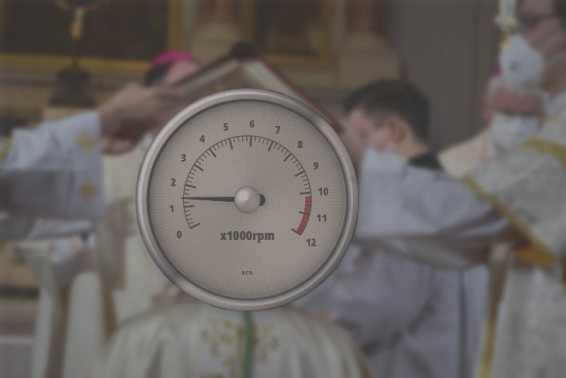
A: 1400 rpm
